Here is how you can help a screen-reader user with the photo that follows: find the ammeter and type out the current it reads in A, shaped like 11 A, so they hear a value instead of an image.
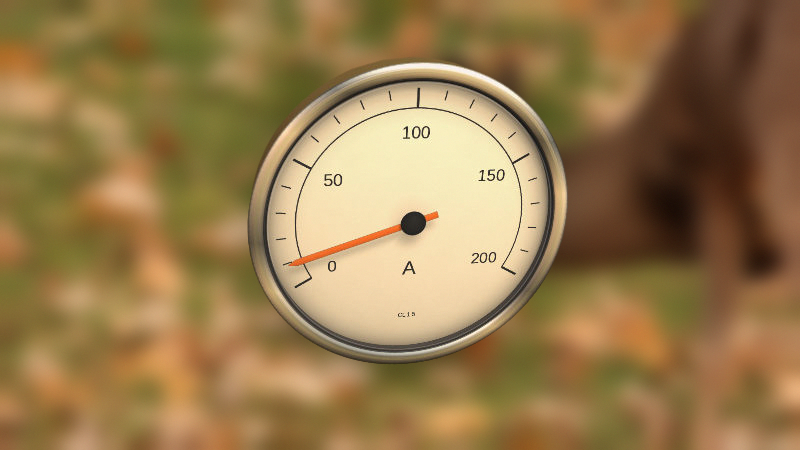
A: 10 A
